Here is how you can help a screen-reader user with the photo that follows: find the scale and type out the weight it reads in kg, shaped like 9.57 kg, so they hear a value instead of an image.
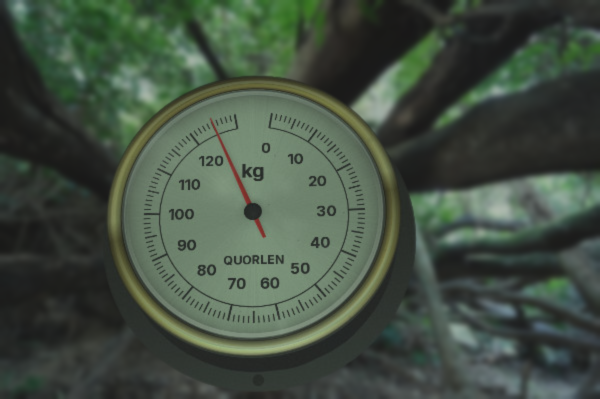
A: 125 kg
